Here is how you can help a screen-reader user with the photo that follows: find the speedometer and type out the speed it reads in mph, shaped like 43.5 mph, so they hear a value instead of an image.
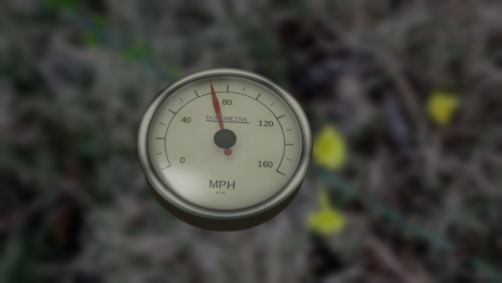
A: 70 mph
